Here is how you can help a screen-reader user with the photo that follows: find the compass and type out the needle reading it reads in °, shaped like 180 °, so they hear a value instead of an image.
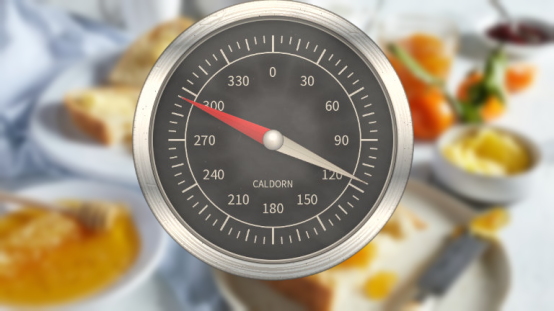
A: 295 °
